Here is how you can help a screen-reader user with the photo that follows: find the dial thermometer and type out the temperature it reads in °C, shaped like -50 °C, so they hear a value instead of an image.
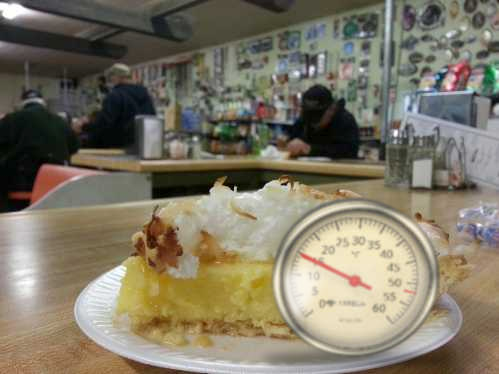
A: 15 °C
